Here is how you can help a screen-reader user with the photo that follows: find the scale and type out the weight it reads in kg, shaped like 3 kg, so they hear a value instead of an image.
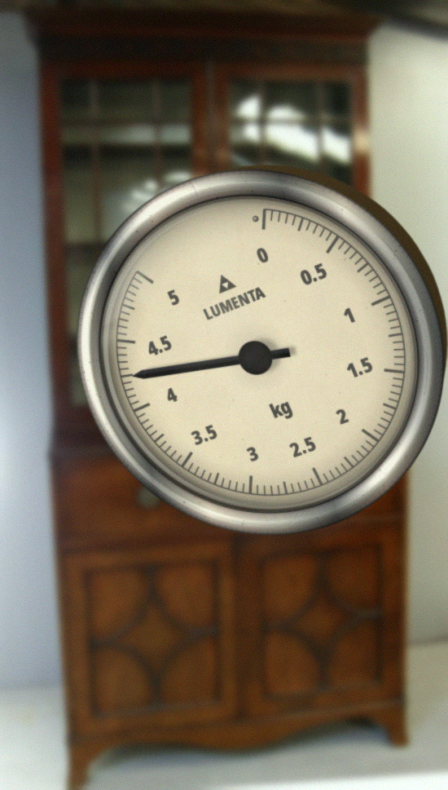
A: 4.25 kg
